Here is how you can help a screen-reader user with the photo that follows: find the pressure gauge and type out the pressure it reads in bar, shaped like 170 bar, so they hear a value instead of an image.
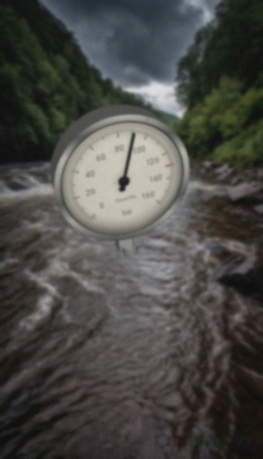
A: 90 bar
